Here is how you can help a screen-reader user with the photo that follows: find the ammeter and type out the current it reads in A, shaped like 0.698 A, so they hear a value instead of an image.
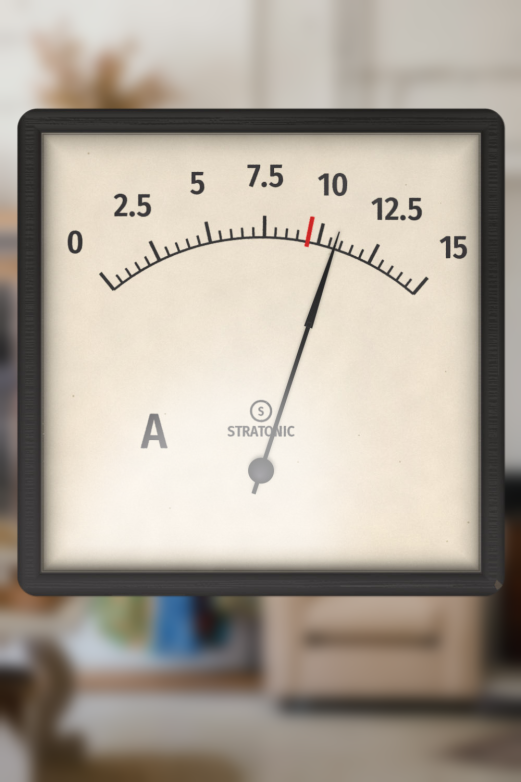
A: 10.75 A
